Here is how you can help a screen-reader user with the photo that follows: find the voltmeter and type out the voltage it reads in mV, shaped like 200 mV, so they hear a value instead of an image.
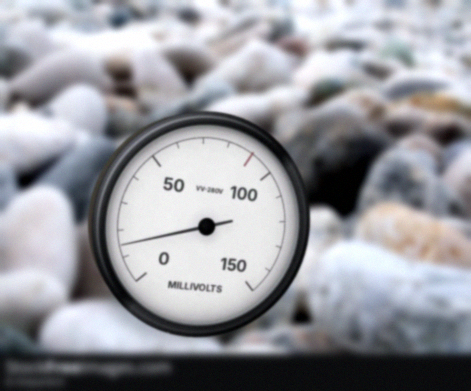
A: 15 mV
